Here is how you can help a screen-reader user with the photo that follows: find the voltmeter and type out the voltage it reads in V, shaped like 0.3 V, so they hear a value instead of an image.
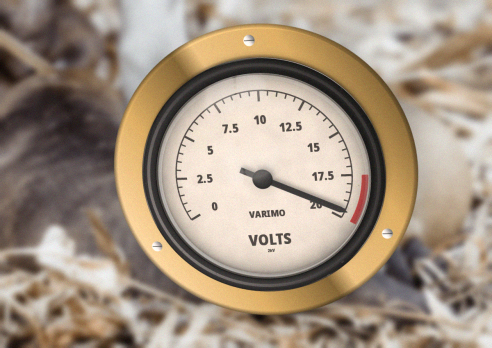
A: 19.5 V
